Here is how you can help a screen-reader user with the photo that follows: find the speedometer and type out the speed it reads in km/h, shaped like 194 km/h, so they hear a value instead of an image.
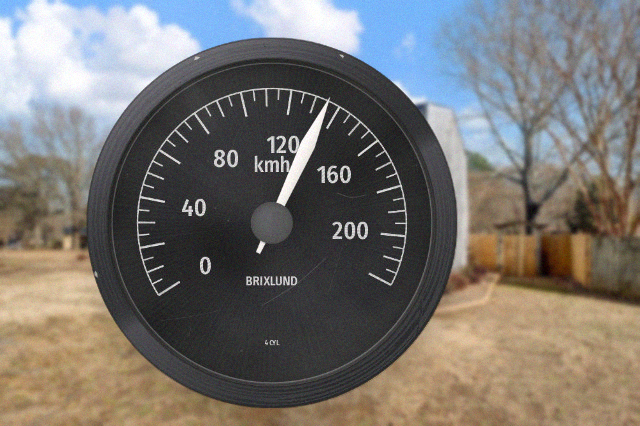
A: 135 km/h
